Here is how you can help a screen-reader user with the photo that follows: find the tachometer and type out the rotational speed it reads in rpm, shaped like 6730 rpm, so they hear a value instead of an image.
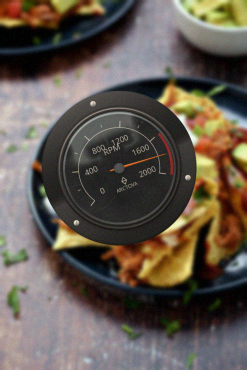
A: 1800 rpm
